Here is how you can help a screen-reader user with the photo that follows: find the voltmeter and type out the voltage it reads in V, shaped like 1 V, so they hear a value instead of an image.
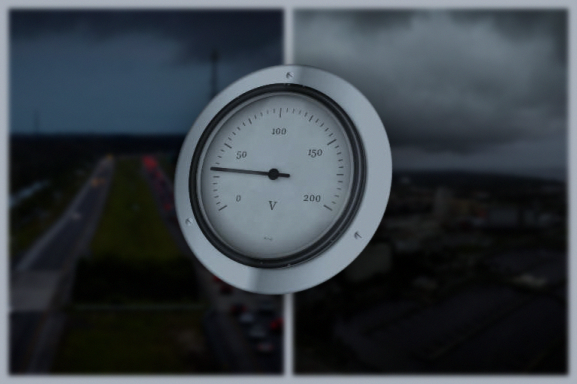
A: 30 V
